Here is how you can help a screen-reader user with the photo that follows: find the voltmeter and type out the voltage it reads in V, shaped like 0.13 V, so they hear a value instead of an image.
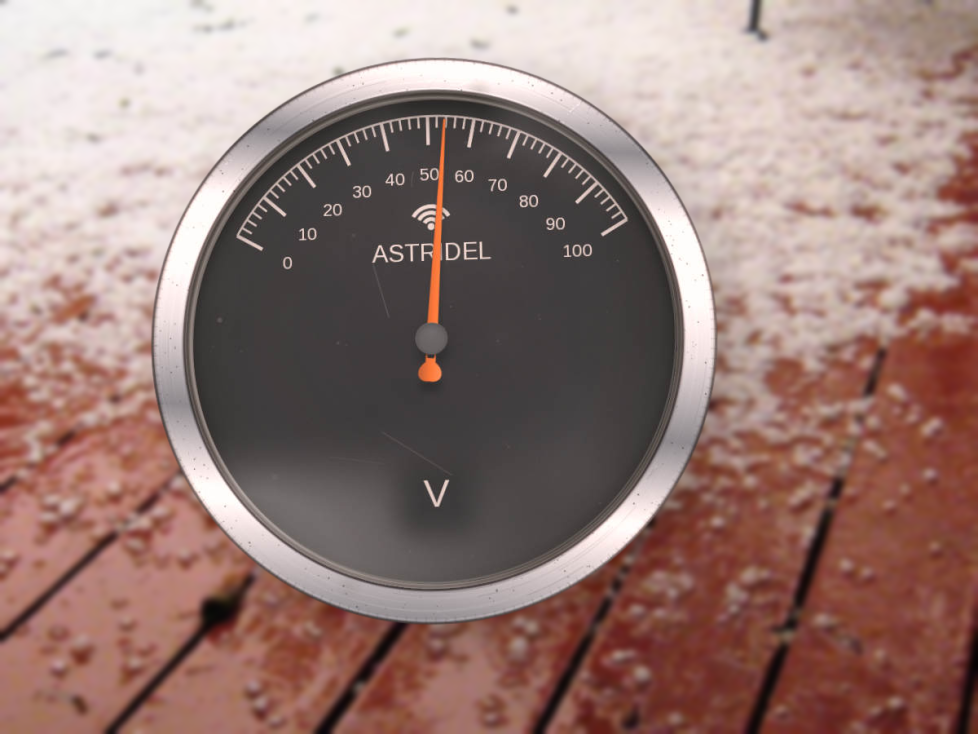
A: 54 V
